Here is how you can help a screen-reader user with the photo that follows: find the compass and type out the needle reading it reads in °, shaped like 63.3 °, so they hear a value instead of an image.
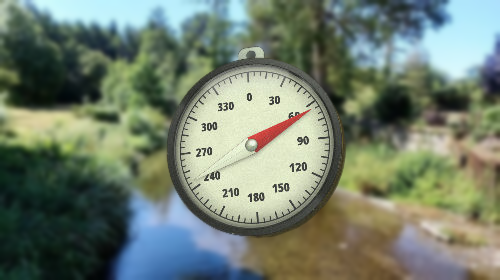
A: 65 °
